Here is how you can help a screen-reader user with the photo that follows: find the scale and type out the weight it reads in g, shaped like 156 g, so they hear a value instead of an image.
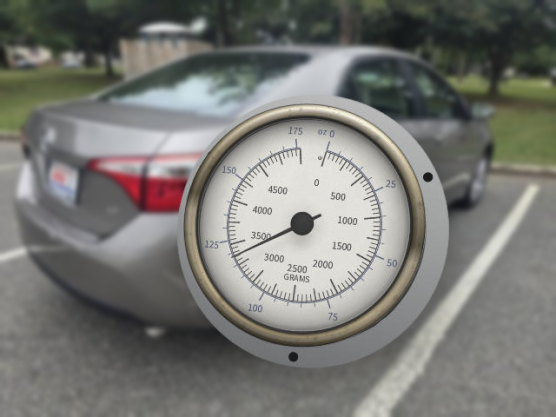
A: 3350 g
